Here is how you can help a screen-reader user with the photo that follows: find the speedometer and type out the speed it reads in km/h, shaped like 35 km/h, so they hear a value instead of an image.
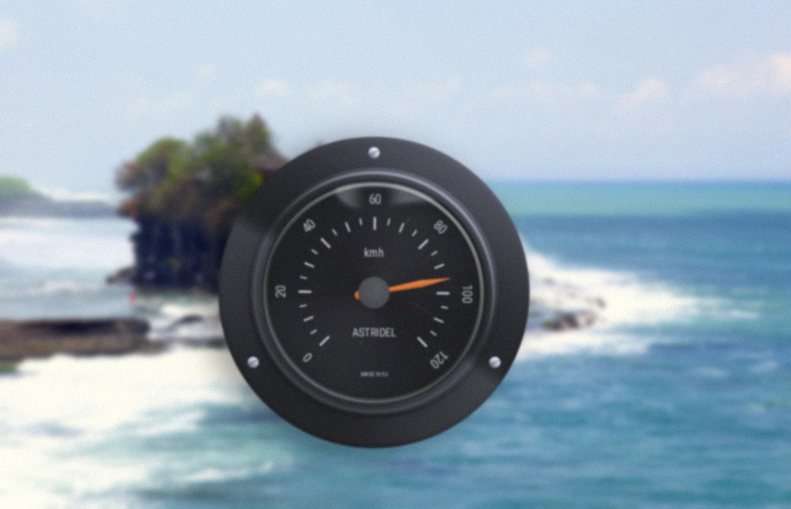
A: 95 km/h
